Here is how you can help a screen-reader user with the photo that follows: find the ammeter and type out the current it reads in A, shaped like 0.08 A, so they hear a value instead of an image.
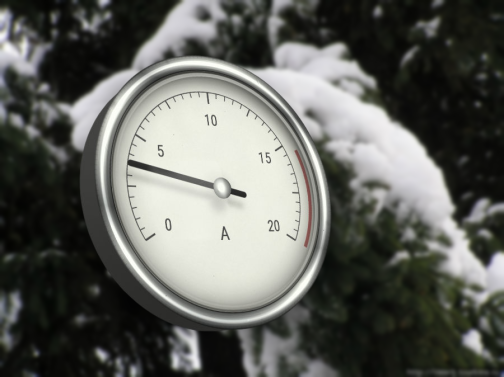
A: 3.5 A
